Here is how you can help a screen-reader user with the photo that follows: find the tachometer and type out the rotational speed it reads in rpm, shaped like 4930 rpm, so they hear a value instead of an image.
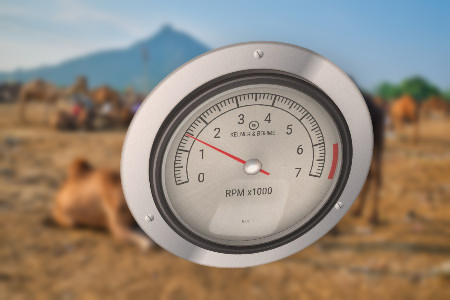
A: 1500 rpm
